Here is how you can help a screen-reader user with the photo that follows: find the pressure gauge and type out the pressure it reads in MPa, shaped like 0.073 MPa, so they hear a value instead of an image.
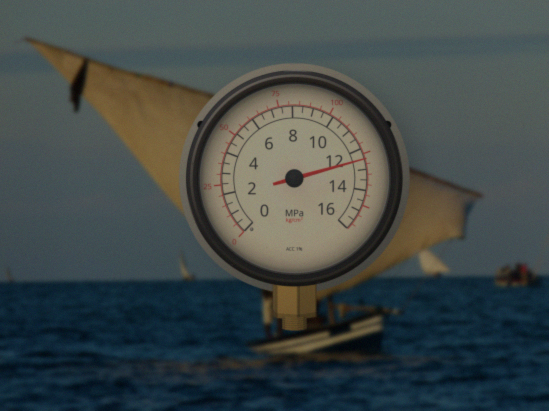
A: 12.5 MPa
